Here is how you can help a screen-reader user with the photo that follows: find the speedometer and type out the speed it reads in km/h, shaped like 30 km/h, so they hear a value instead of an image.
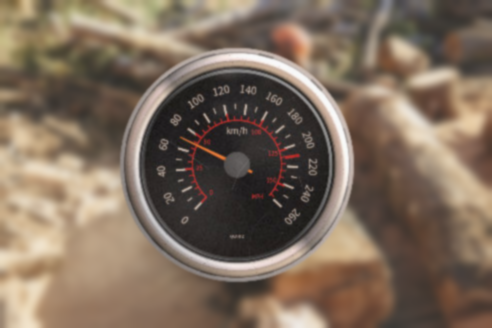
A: 70 km/h
